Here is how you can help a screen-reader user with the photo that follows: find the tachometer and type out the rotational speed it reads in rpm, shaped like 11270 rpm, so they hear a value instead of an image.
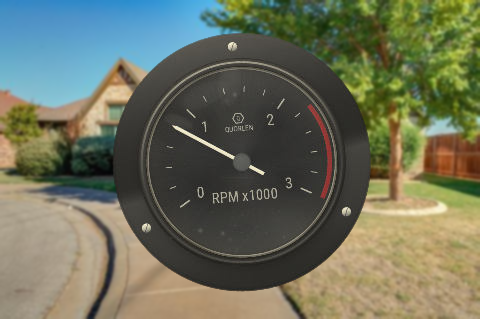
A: 800 rpm
